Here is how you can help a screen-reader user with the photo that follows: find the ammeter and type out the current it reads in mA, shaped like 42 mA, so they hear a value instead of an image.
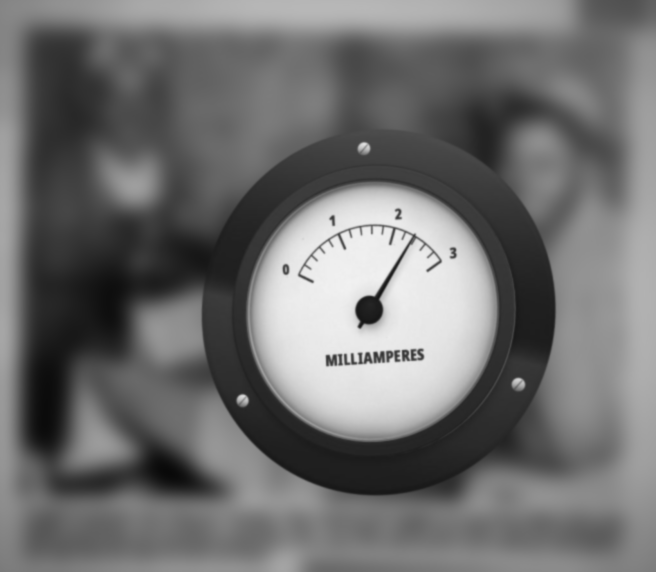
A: 2.4 mA
